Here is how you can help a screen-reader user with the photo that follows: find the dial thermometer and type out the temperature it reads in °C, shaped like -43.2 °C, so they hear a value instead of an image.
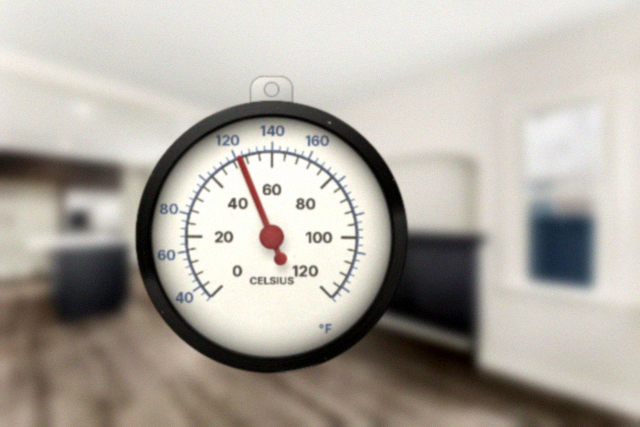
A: 50 °C
